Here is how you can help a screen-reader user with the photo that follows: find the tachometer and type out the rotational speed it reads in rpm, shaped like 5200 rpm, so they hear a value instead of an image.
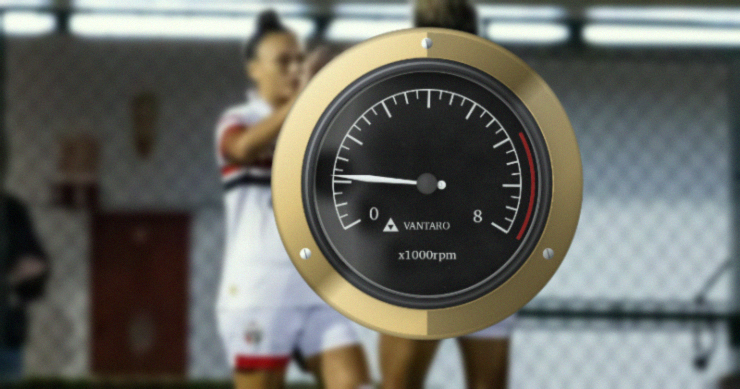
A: 1125 rpm
